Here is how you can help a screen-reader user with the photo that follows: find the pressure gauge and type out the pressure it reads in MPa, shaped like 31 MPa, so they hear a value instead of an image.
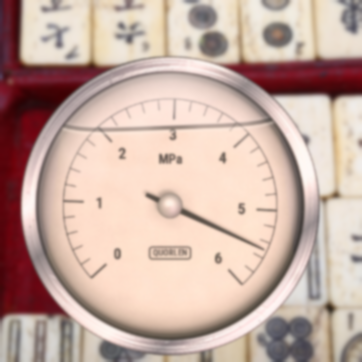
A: 5.5 MPa
